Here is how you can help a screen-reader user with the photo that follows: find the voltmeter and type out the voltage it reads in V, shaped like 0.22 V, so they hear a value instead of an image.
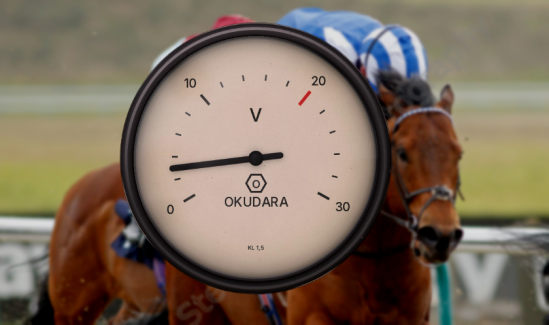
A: 3 V
